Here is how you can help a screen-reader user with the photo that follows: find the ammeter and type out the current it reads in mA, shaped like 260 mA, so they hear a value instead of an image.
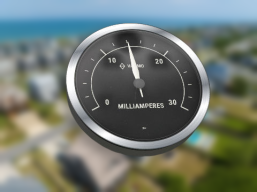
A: 14 mA
